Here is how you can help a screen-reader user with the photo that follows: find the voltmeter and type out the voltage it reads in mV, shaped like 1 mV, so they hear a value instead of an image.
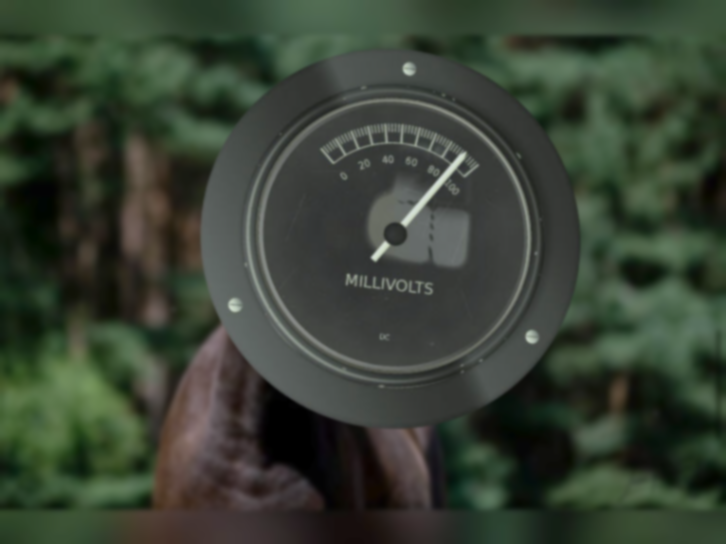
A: 90 mV
